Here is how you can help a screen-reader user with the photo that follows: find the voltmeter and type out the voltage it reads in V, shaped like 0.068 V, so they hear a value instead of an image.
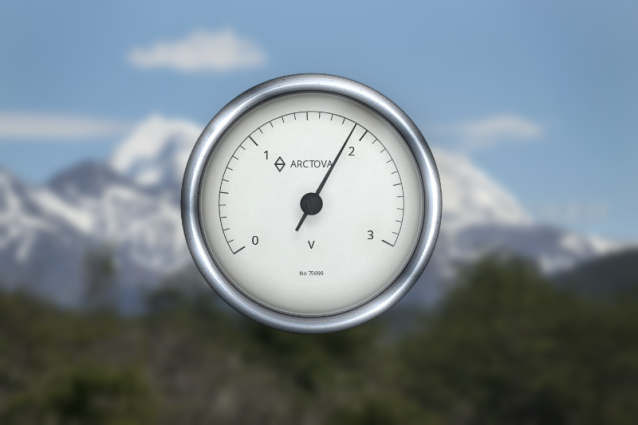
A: 1.9 V
